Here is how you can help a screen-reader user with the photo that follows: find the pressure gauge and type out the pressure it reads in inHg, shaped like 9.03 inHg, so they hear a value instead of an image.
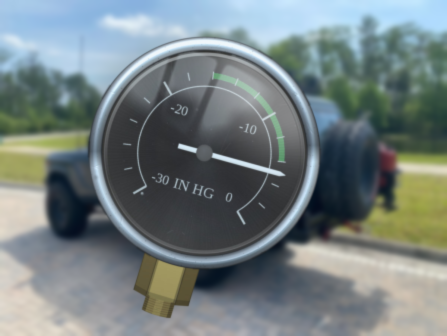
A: -5 inHg
